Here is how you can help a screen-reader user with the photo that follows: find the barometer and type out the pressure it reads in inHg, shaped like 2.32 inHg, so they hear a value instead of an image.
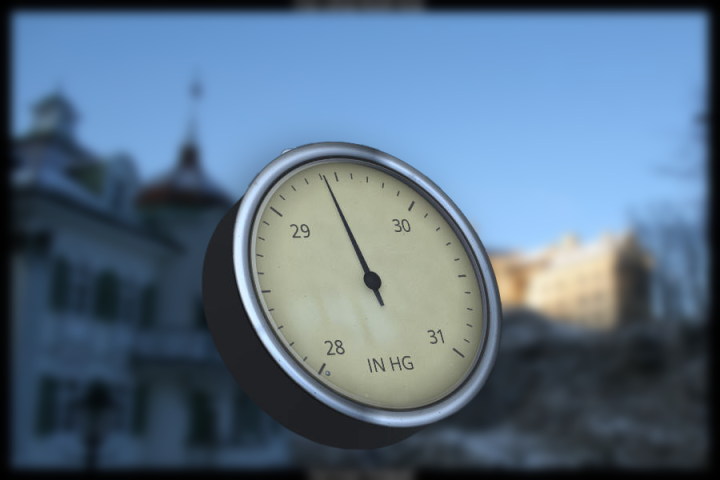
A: 29.4 inHg
